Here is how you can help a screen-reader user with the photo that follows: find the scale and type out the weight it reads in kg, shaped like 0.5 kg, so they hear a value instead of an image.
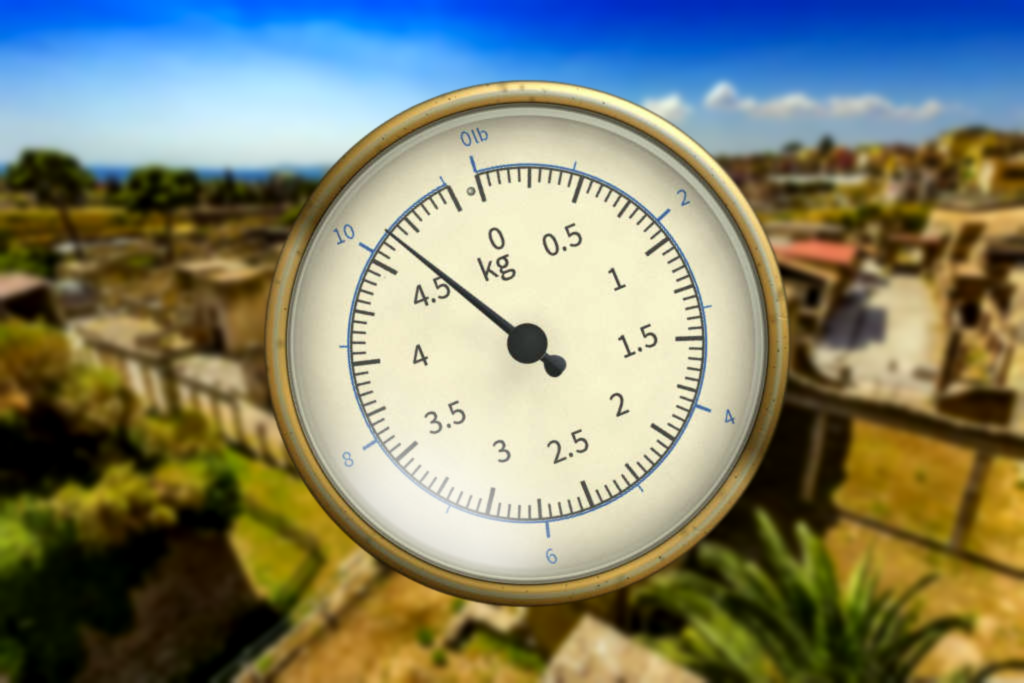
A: 4.65 kg
